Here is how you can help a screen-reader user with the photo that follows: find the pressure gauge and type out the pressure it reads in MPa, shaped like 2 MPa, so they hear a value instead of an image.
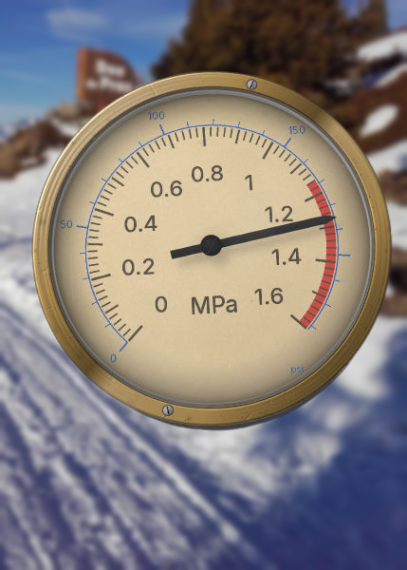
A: 1.28 MPa
